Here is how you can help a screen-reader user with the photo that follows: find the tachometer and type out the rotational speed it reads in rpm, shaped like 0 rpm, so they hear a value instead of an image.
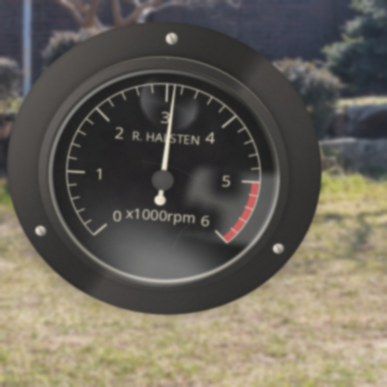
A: 3100 rpm
